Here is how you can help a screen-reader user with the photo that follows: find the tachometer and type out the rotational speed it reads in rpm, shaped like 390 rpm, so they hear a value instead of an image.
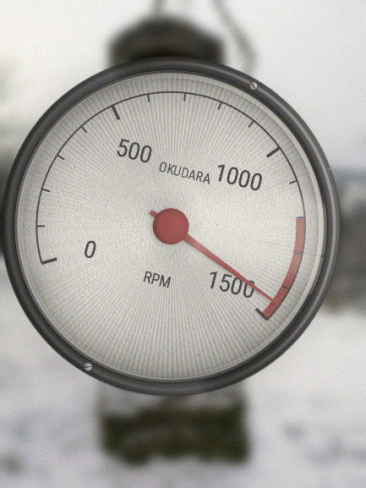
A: 1450 rpm
